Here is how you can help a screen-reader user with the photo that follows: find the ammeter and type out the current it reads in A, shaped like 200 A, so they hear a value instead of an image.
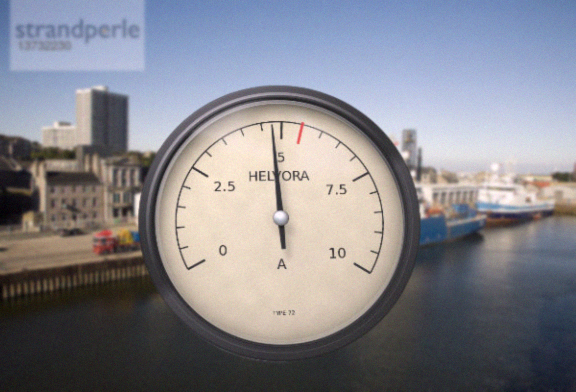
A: 4.75 A
